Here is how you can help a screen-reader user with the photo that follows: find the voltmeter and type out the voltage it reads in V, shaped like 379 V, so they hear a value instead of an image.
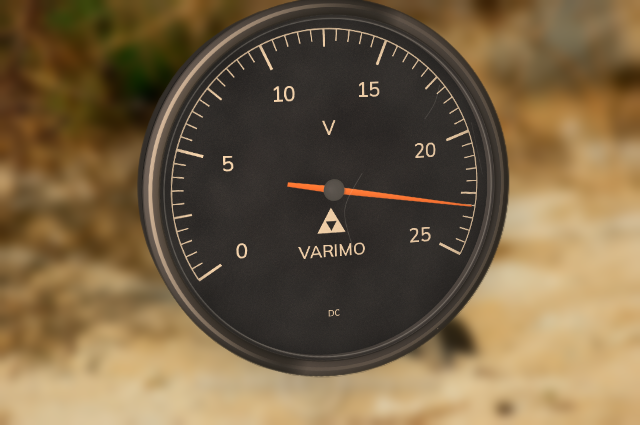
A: 23 V
